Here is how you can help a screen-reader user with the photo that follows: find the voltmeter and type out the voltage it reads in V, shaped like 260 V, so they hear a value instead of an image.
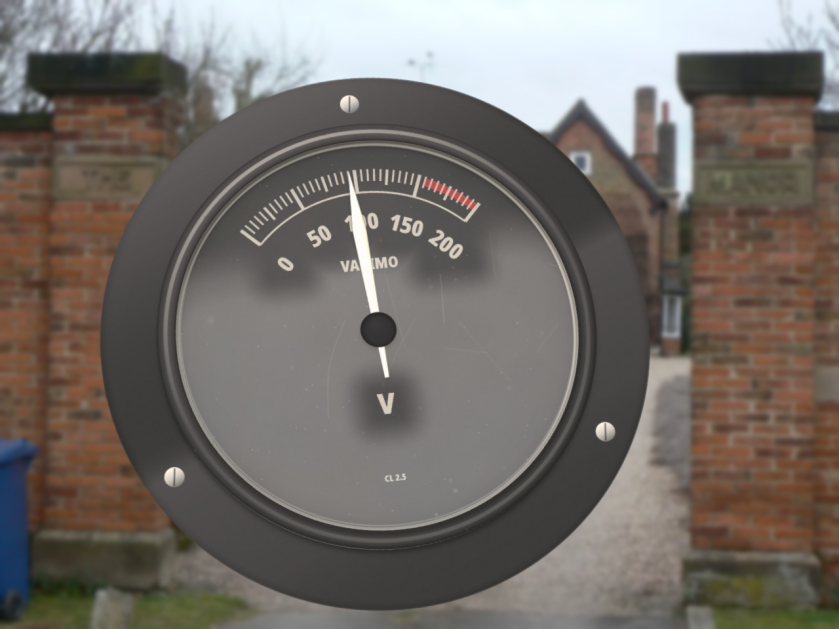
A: 95 V
